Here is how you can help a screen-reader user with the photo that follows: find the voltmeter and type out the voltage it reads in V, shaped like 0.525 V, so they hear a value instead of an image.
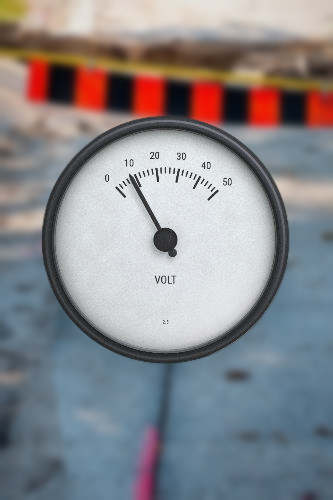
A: 8 V
